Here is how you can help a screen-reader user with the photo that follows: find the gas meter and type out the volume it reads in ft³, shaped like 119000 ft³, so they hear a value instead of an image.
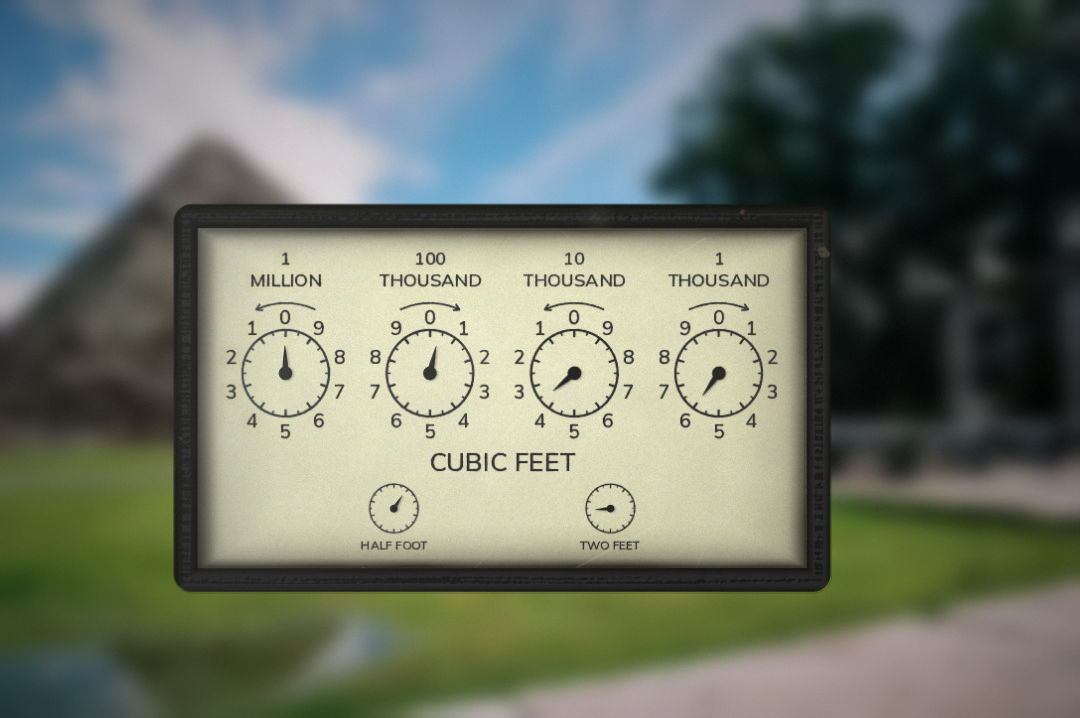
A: 3600 ft³
